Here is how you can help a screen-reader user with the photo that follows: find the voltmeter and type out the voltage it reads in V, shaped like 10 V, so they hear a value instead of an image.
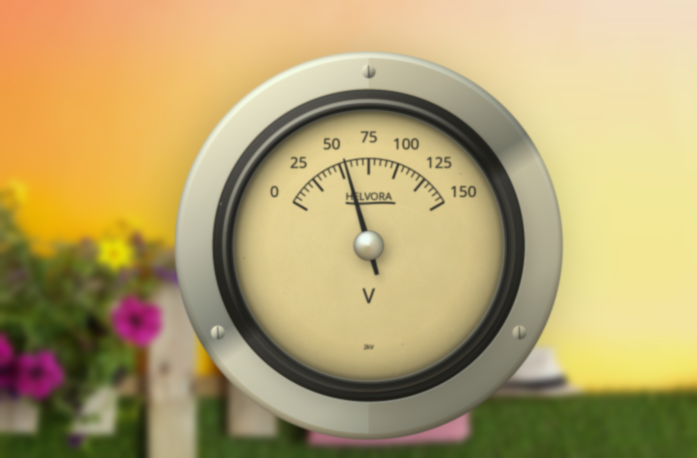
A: 55 V
